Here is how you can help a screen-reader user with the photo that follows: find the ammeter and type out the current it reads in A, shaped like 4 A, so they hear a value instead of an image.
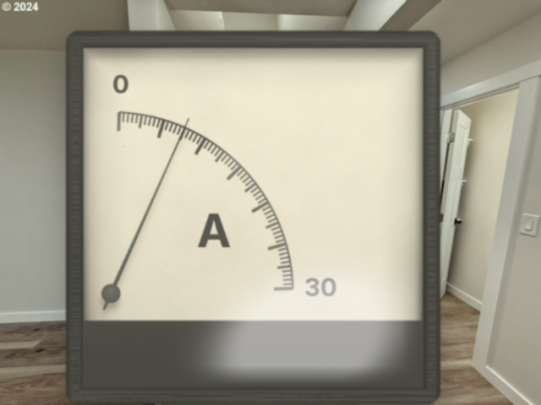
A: 7.5 A
